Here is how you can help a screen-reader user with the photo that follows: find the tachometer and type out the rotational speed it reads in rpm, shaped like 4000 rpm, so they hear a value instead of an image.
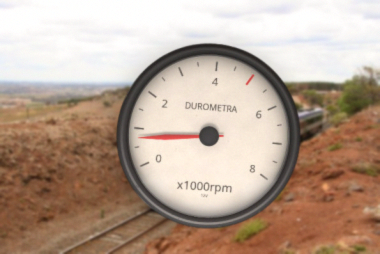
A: 750 rpm
